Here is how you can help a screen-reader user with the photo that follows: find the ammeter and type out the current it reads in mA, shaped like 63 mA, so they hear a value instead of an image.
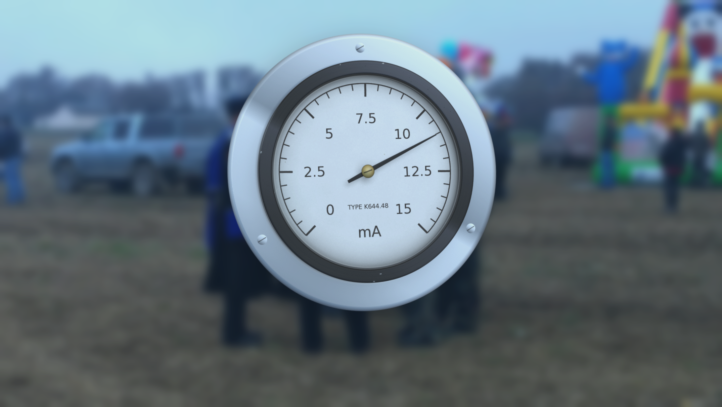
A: 11 mA
